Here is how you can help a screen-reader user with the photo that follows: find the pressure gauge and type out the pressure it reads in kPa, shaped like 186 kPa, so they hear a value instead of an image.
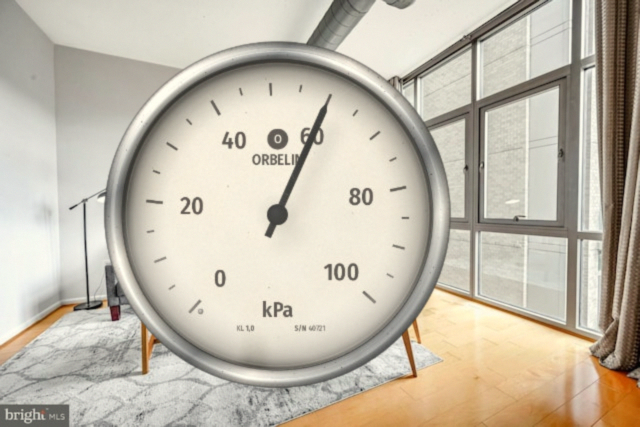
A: 60 kPa
